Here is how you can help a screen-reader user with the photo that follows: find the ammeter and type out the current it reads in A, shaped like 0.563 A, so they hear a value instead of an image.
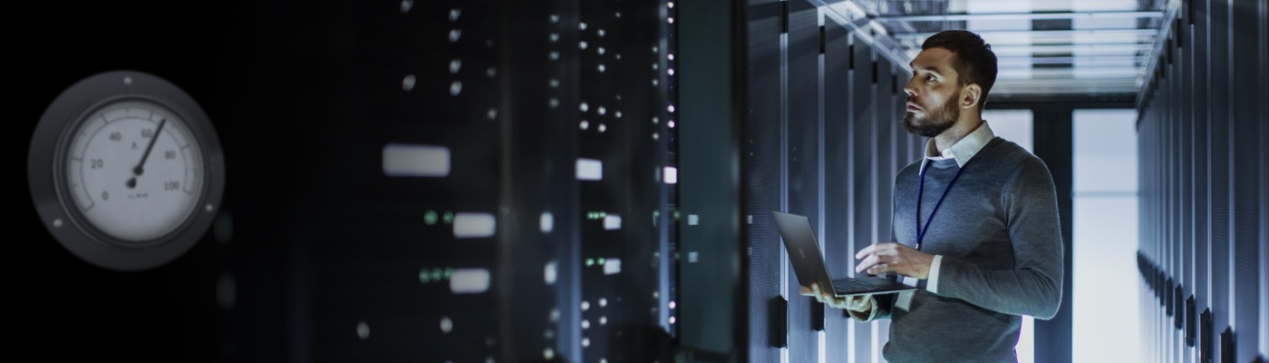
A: 65 A
